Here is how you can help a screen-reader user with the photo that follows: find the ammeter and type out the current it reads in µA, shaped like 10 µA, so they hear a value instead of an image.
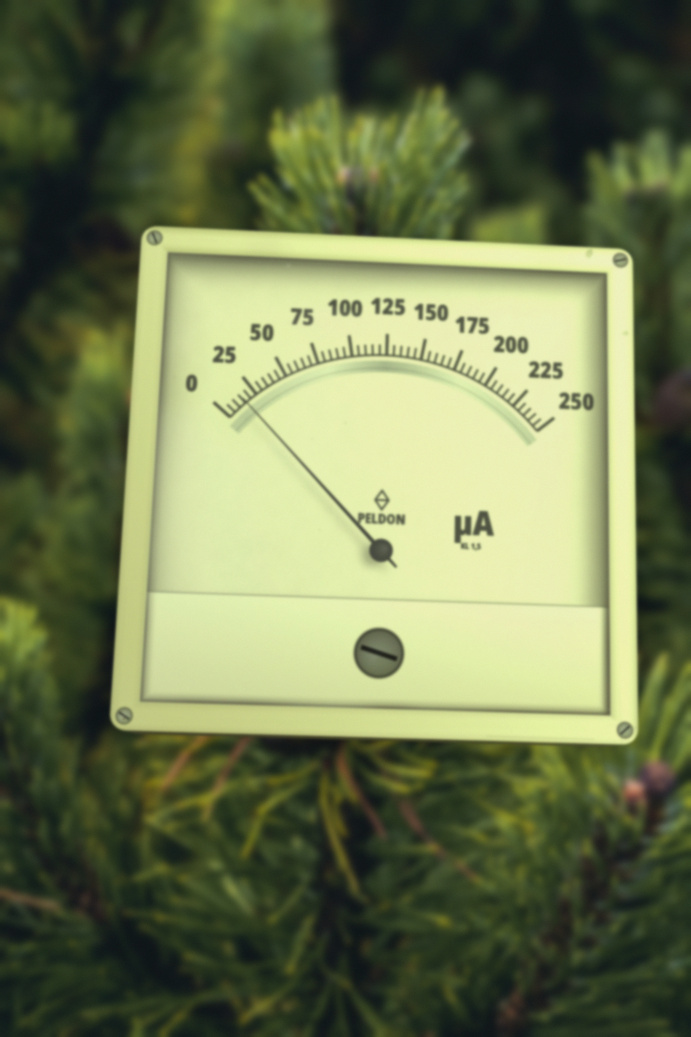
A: 15 µA
